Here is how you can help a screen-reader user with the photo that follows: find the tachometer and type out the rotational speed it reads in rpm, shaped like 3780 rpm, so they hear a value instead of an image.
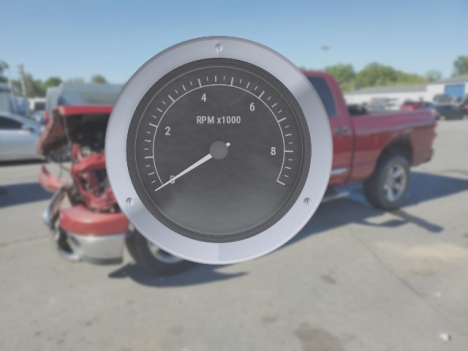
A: 0 rpm
